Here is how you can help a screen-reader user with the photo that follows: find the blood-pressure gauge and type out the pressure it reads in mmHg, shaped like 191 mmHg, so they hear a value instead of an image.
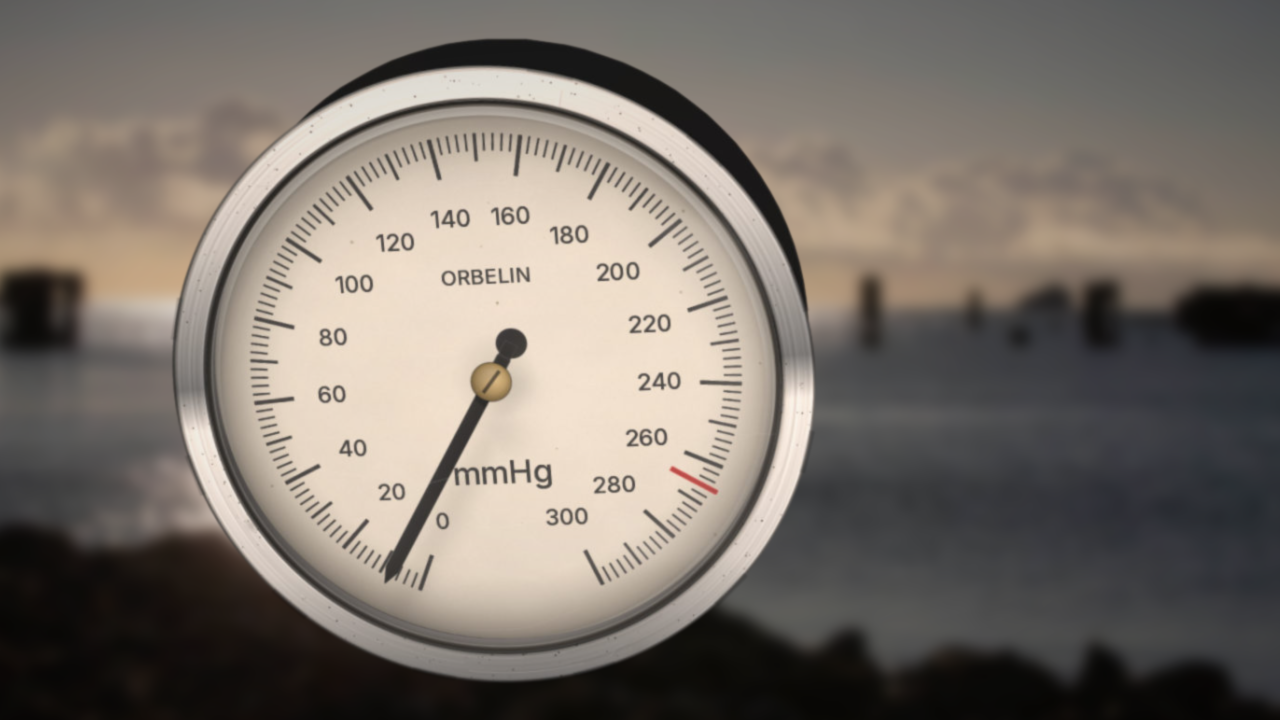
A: 8 mmHg
